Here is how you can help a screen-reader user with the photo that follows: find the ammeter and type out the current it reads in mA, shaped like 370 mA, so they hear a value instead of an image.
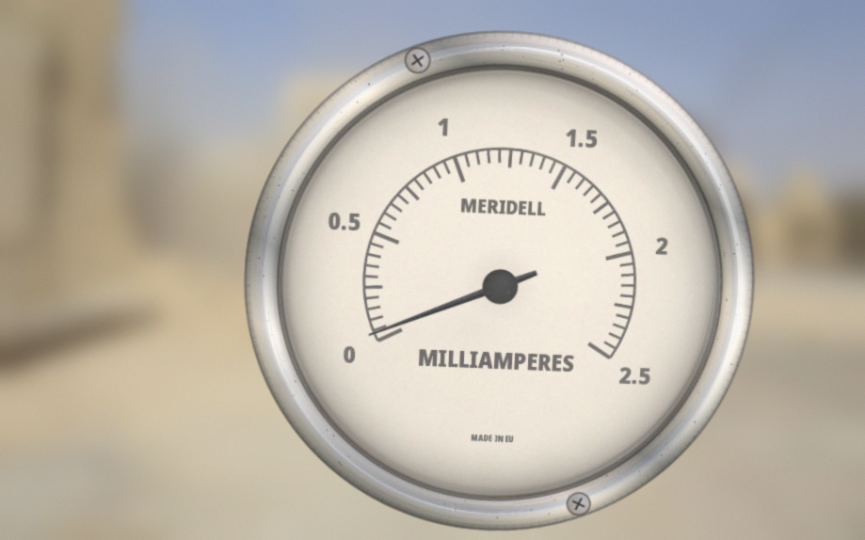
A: 0.05 mA
